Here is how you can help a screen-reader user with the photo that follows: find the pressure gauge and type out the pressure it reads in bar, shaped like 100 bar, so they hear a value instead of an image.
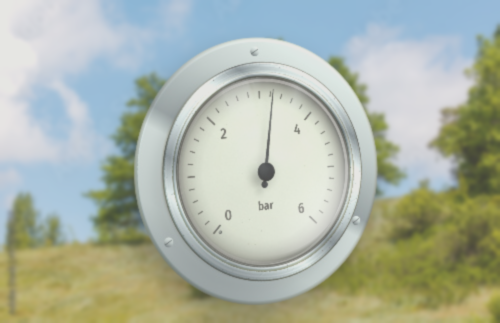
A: 3.2 bar
